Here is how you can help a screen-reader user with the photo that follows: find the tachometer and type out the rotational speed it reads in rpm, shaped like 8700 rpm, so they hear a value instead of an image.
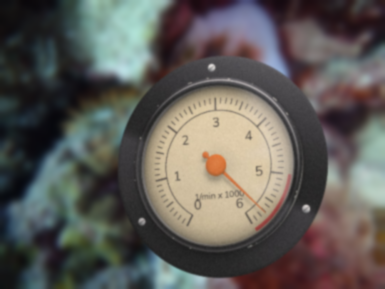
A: 5700 rpm
